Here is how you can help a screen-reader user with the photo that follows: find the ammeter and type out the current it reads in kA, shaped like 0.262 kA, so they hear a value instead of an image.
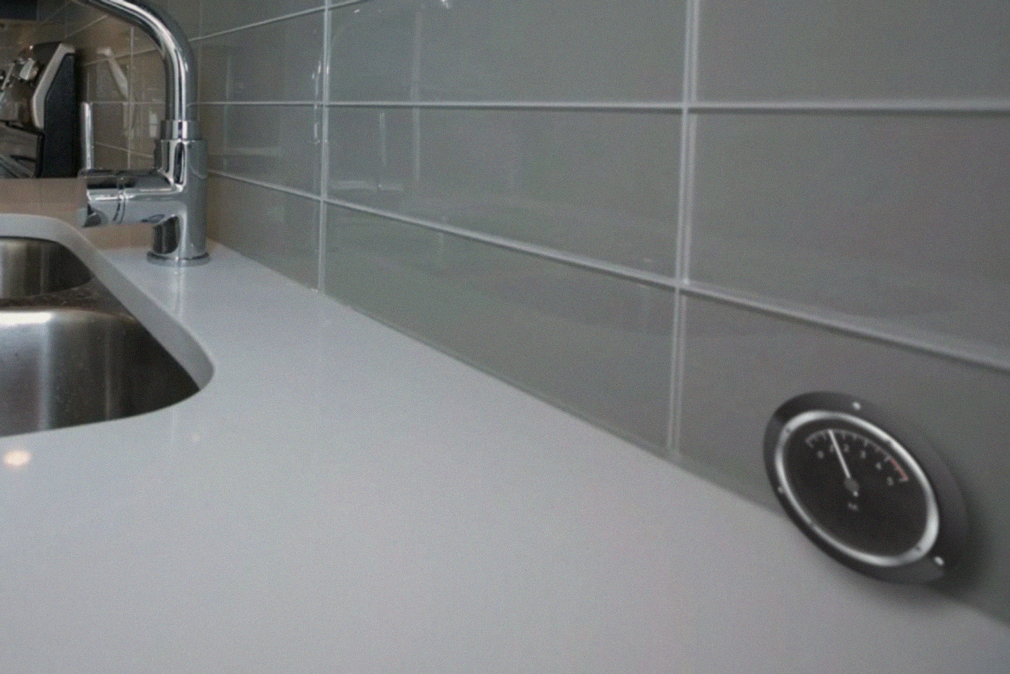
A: 1.5 kA
